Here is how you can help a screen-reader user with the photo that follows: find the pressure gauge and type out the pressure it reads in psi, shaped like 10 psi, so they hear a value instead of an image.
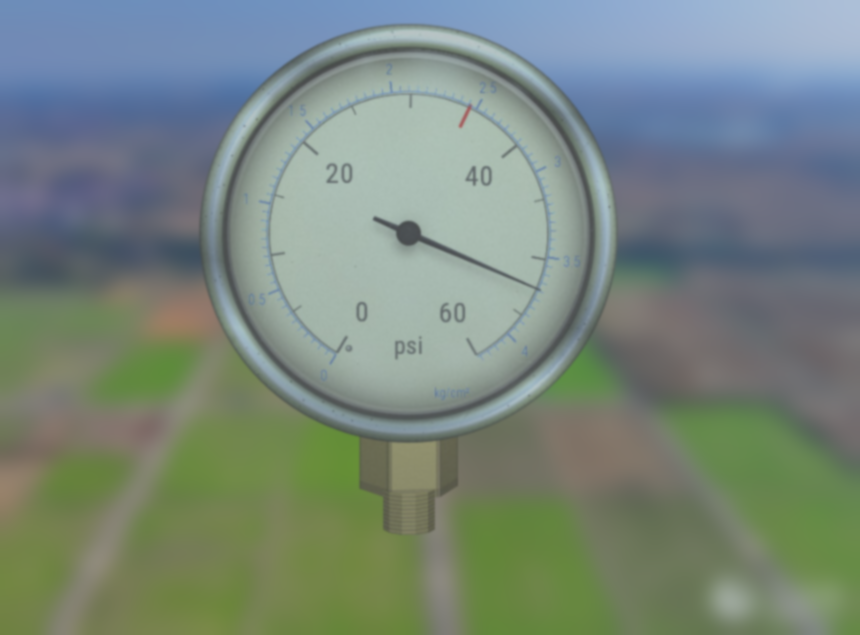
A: 52.5 psi
